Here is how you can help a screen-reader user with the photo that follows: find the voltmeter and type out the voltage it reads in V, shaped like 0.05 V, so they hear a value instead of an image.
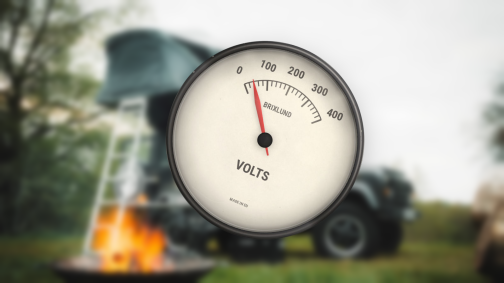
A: 40 V
